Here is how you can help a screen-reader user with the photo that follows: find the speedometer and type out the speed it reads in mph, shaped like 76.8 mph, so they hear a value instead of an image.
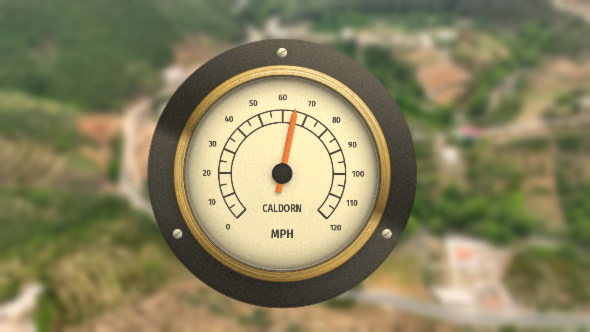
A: 65 mph
